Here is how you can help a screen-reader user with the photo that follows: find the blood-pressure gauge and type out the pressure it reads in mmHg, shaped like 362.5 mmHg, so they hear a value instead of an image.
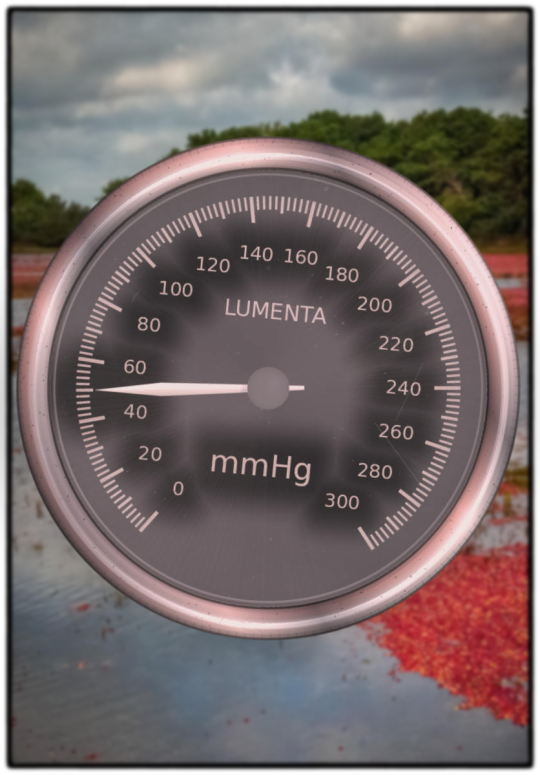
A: 50 mmHg
